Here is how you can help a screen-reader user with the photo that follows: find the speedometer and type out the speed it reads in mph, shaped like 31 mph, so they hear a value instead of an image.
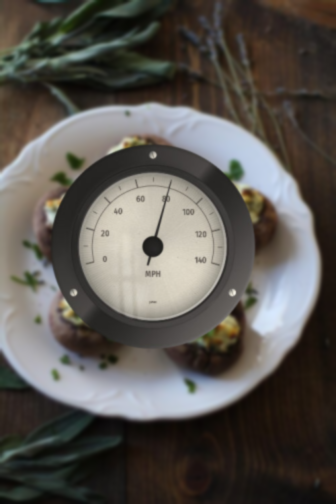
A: 80 mph
